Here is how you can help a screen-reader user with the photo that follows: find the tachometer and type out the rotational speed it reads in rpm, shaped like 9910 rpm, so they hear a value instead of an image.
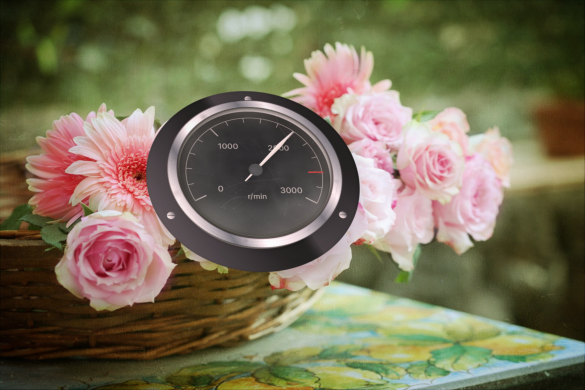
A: 2000 rpm
